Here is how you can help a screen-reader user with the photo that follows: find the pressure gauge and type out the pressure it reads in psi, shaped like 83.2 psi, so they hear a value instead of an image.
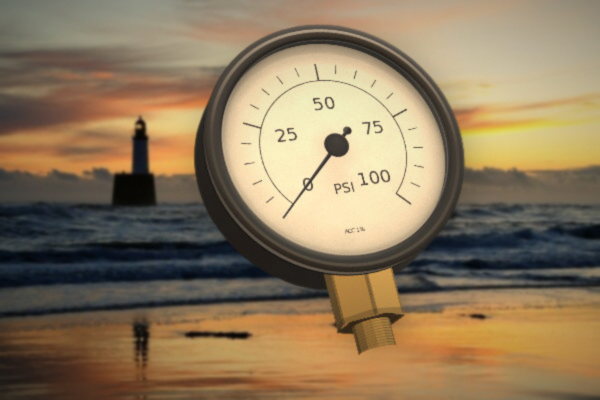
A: 0 psi
